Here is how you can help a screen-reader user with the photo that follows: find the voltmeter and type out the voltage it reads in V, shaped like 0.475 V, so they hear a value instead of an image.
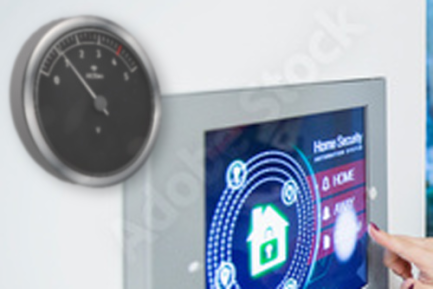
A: 1 V
